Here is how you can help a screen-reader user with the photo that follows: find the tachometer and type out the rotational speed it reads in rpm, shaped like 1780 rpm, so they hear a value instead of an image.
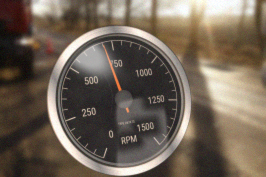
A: 700 rpm
